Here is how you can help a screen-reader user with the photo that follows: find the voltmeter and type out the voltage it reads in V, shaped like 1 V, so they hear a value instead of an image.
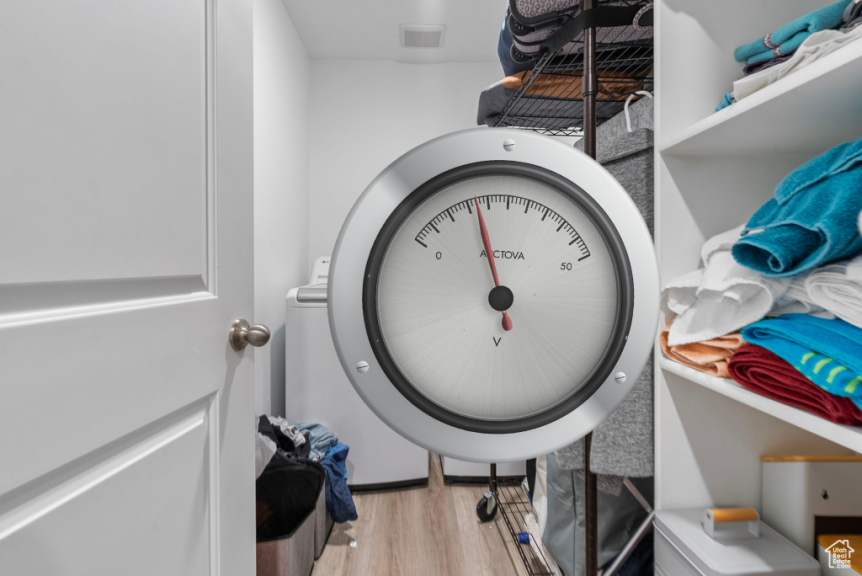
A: 17 V
